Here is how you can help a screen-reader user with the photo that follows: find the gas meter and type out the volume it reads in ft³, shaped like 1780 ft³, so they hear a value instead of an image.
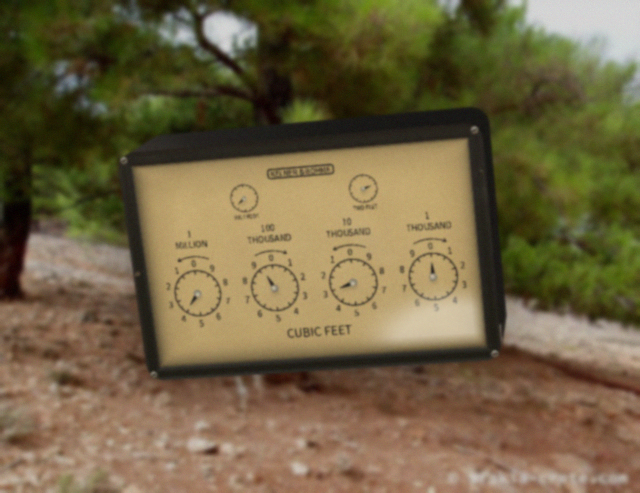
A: 393000 ft³
